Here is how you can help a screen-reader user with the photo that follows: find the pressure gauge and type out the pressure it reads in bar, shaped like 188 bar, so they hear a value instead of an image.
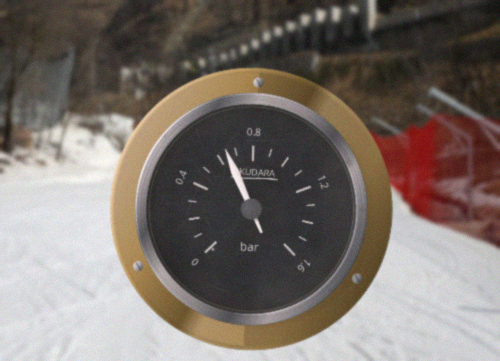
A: 0.65 bar
